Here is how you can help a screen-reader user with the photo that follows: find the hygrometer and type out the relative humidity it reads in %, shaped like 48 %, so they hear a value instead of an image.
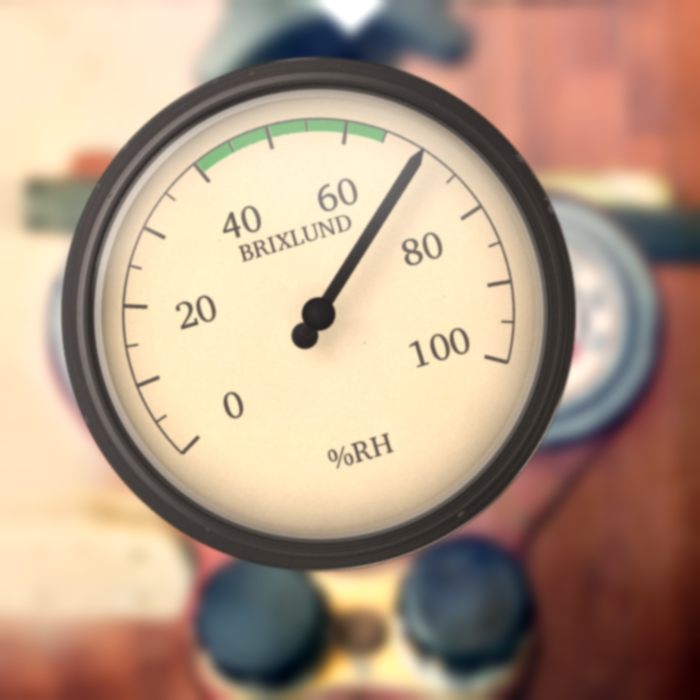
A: 70 %
